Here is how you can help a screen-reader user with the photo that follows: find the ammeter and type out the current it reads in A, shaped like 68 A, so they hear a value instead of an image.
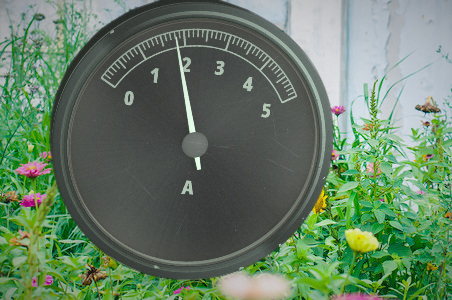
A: 1.8 A
